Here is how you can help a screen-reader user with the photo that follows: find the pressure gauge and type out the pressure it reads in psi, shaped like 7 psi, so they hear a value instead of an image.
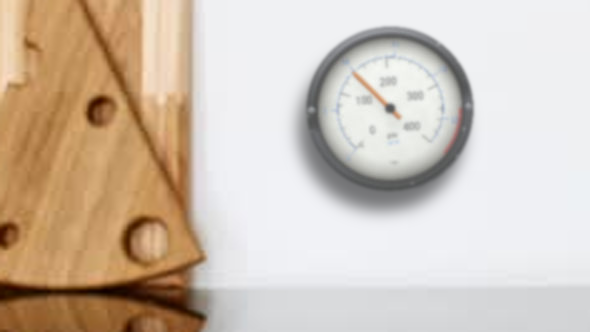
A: 140 psi
